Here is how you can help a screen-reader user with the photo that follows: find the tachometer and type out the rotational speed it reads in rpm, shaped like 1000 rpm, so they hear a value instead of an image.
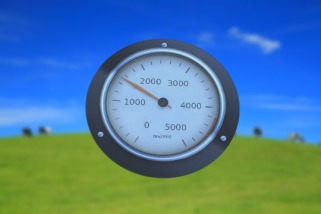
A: 1500 rpm
